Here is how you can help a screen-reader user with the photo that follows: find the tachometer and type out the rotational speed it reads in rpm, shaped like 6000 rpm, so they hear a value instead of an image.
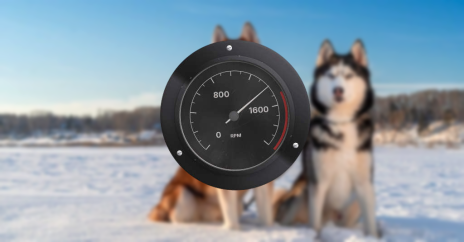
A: 1400 rpm
